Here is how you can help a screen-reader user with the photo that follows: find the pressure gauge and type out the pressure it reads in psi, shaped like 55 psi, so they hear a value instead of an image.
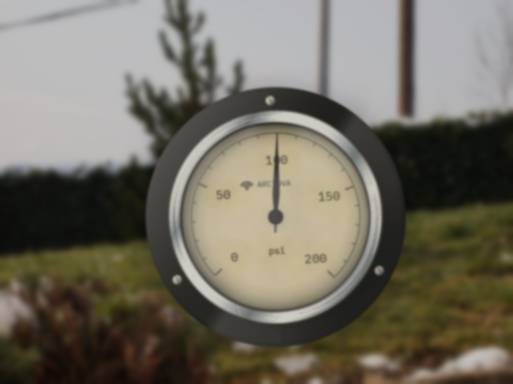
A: 100 psi
